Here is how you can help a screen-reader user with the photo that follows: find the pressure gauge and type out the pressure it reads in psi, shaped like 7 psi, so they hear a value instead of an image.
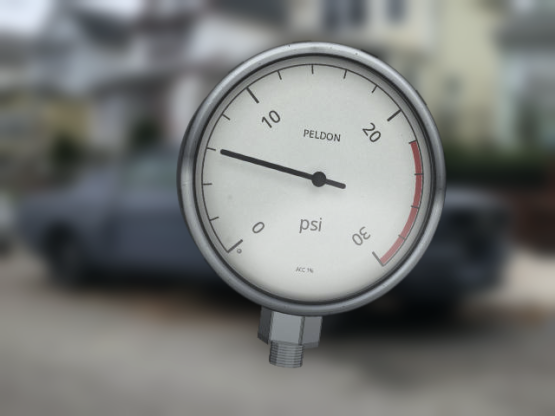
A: 6 psi
